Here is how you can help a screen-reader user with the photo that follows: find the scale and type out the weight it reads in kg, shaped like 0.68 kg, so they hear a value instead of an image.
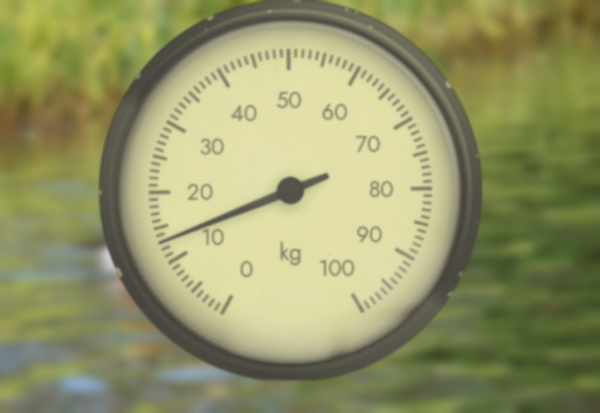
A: 13 kg
